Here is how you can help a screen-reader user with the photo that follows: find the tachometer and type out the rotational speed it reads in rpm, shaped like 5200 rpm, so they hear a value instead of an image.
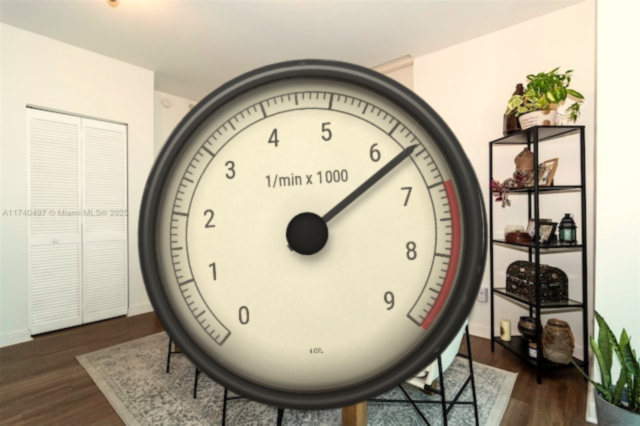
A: 6400 rpm
